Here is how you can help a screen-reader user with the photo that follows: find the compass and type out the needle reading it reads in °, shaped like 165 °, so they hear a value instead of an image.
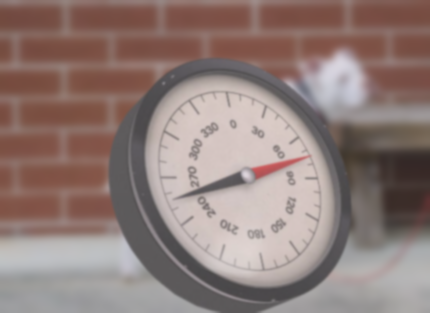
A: 75 °
